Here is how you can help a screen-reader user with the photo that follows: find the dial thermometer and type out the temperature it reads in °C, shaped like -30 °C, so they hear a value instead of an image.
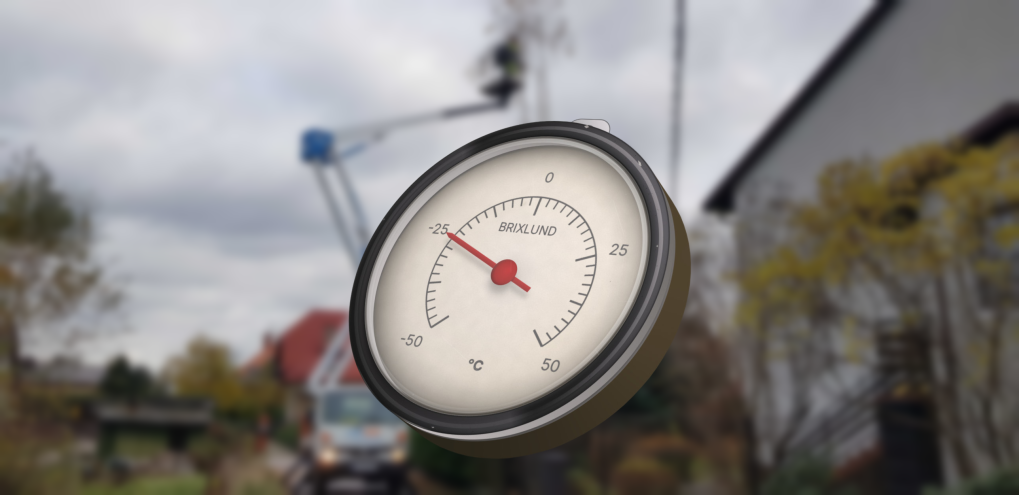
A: -25 °C
